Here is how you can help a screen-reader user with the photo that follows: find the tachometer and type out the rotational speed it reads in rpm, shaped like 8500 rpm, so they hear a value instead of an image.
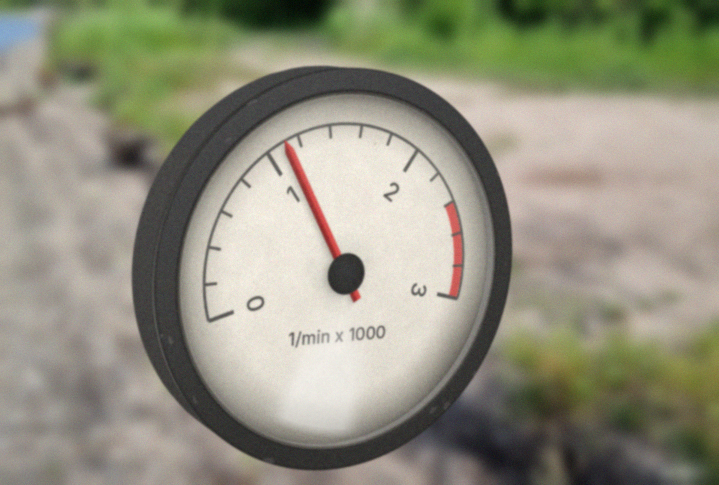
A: 1100 rpm
